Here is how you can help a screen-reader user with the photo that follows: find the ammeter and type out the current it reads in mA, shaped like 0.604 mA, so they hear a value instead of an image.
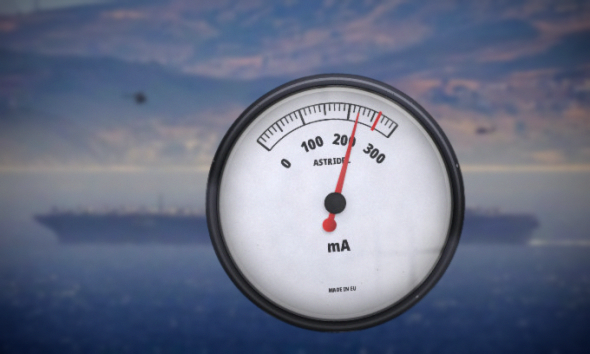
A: 220 mA
